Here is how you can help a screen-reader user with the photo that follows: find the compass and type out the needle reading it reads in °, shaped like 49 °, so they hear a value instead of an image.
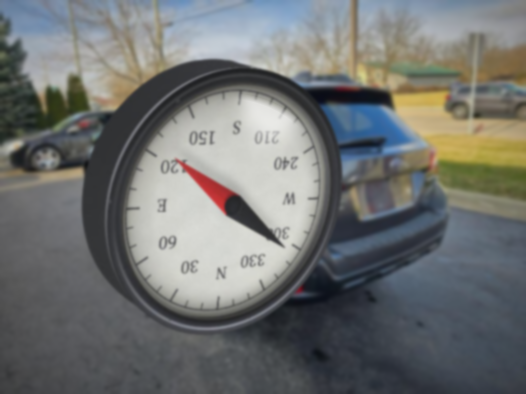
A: 125 °
